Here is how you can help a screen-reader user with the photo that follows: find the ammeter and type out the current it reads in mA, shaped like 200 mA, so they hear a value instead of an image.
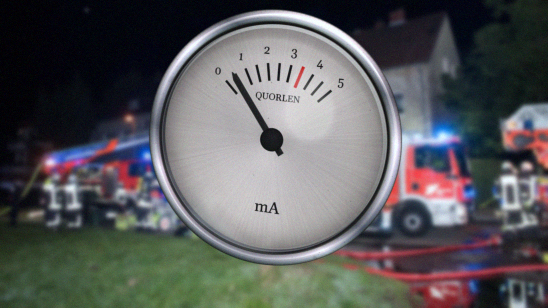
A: 0.5 mA
